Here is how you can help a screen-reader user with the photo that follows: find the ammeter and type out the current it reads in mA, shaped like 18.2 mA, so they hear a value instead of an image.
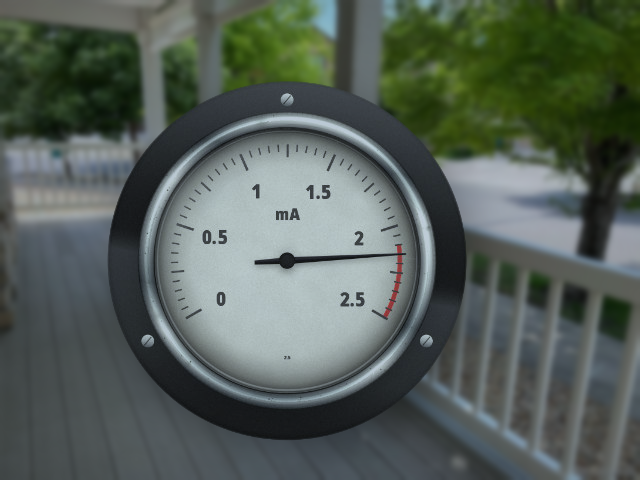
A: 2.15 mA
